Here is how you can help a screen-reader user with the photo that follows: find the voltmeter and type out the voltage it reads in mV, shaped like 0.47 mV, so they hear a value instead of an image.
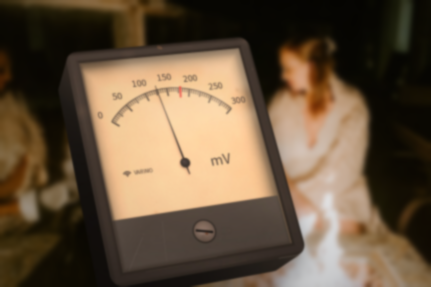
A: 125 mV
